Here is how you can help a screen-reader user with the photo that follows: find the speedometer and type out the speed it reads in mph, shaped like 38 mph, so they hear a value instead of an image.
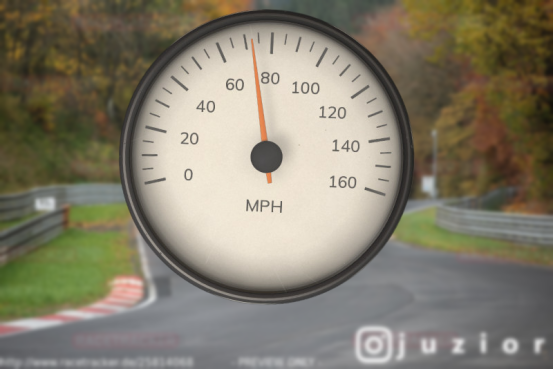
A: 72.5 mph
